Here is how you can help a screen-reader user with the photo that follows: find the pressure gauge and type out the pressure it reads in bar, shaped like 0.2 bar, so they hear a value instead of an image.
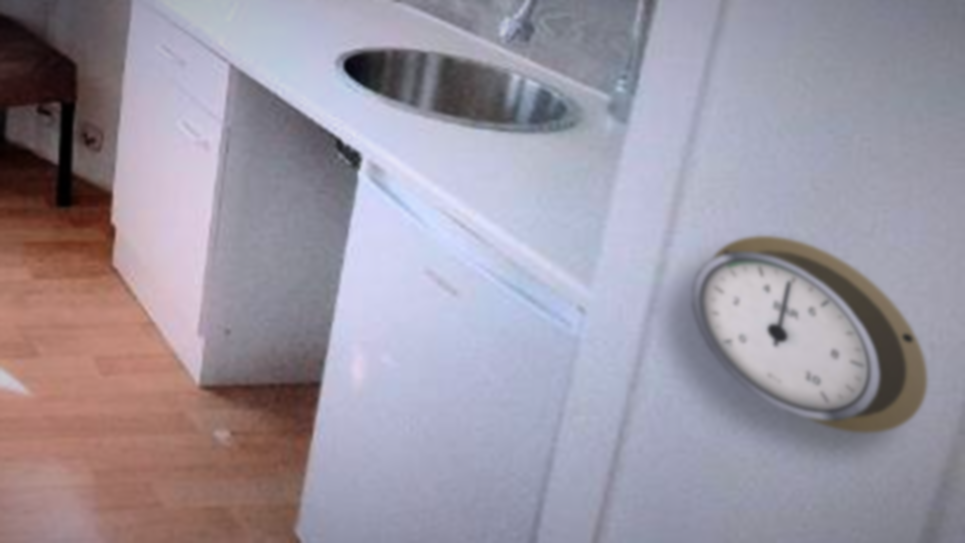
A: 5 bar
